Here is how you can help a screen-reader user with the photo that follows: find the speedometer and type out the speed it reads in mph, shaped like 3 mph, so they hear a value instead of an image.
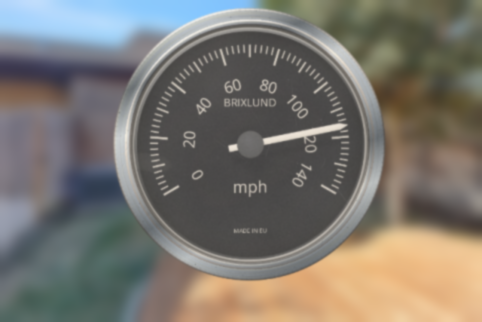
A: 116 mph
